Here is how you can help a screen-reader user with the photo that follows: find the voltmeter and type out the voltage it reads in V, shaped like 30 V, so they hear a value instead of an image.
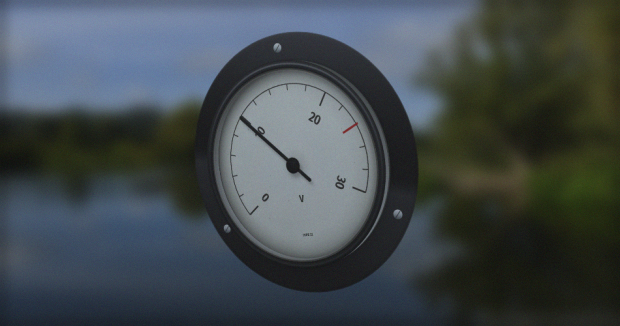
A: 10 V
